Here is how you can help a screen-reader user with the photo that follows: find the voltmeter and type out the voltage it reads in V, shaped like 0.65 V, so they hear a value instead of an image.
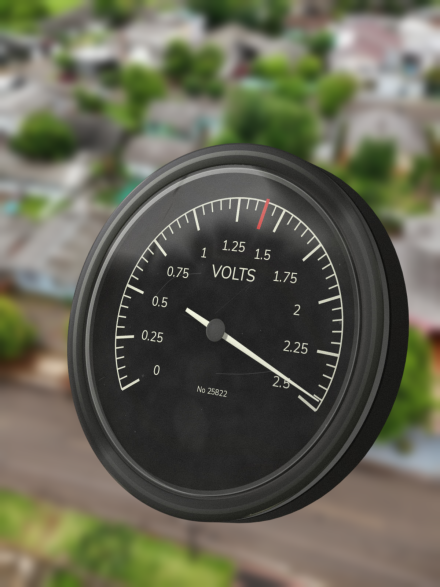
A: 2.45 V
